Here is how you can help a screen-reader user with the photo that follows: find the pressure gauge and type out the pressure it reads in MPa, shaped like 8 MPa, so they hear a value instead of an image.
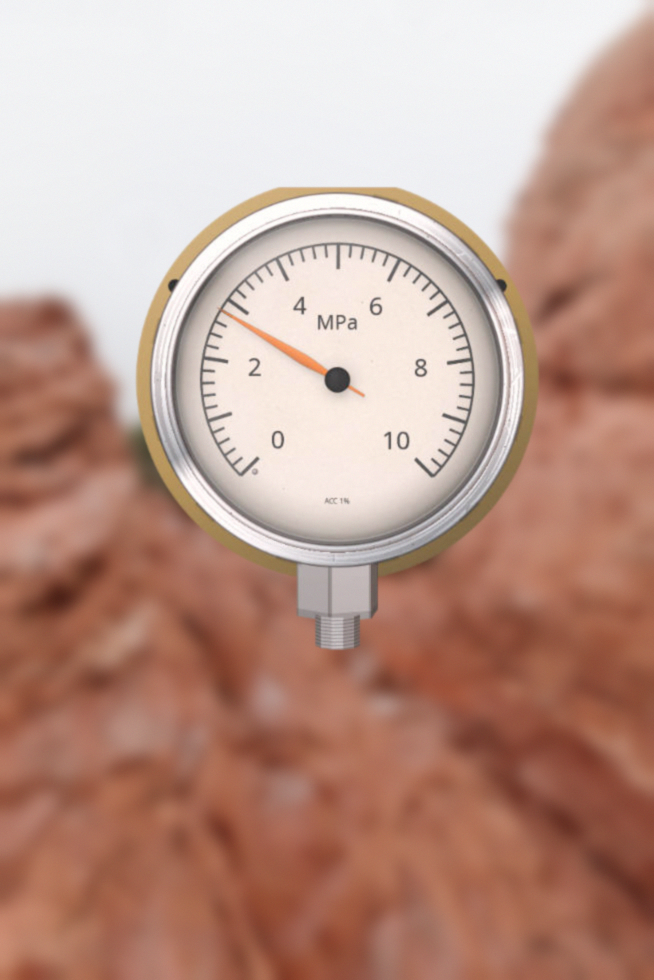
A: 2.8 MPa
